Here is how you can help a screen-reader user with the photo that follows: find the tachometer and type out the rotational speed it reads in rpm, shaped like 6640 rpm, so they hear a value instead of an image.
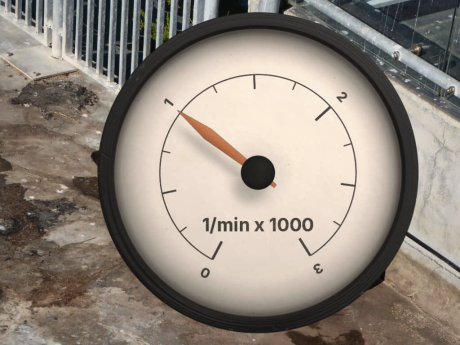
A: 1000 rpm
